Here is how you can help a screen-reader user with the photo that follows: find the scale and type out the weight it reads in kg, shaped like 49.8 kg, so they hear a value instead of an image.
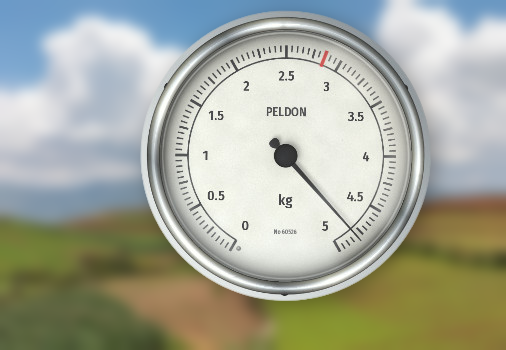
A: 4.8 kg
